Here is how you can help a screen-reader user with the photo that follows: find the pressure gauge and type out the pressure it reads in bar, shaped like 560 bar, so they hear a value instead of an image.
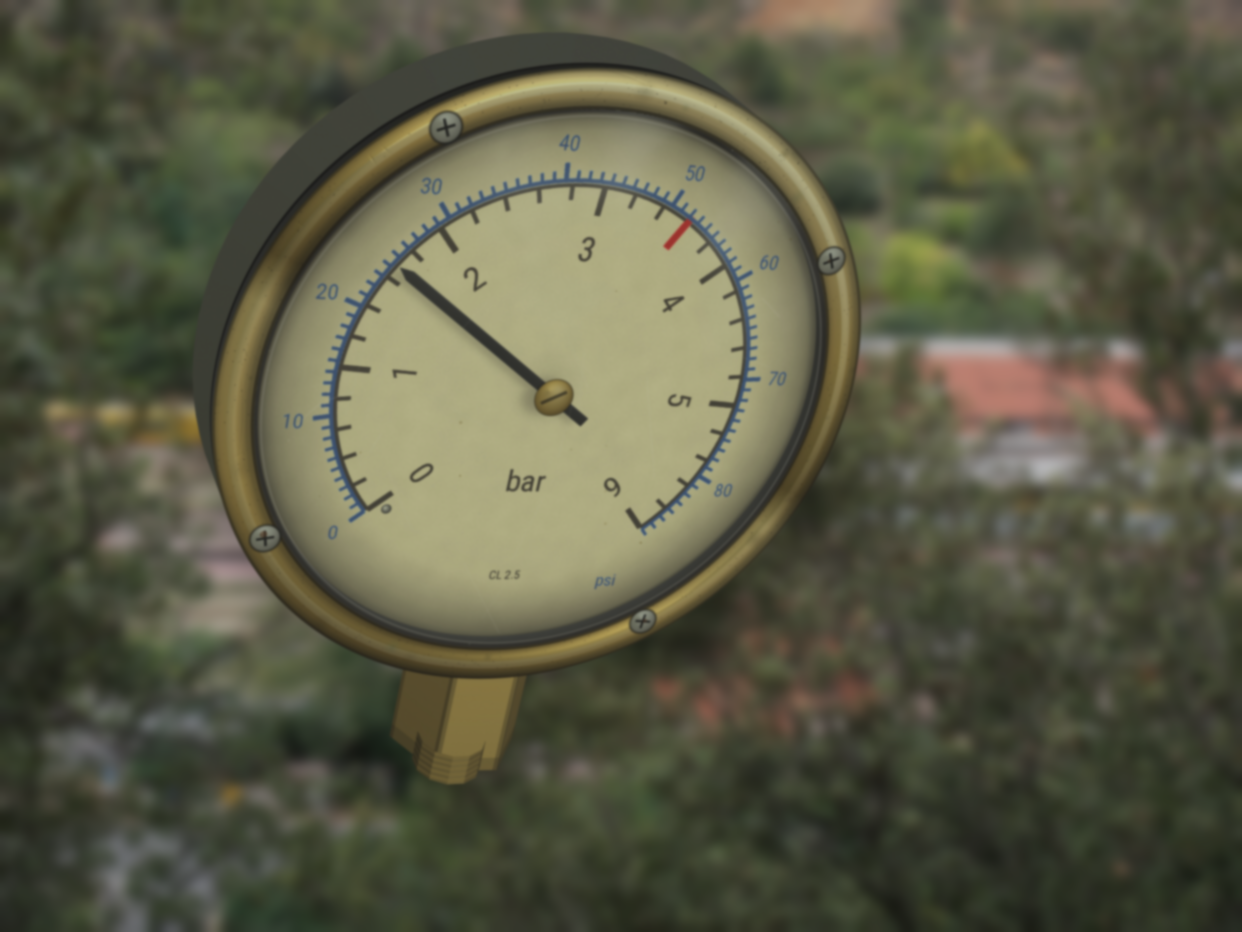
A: 1.7 bar
